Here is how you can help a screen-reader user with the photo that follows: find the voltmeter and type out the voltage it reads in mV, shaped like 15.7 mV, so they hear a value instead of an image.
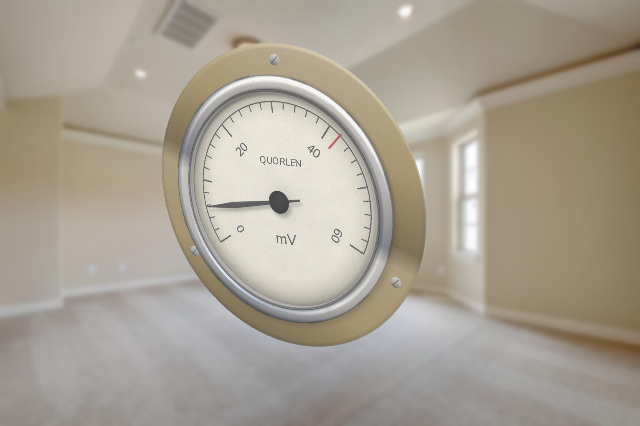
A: 6 mV
